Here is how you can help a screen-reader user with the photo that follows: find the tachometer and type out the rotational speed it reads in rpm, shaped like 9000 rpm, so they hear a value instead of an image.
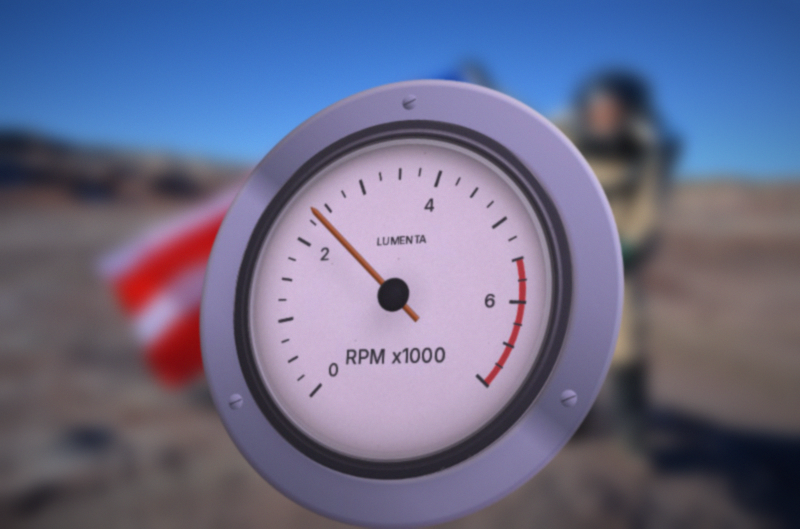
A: 2375 rpm
